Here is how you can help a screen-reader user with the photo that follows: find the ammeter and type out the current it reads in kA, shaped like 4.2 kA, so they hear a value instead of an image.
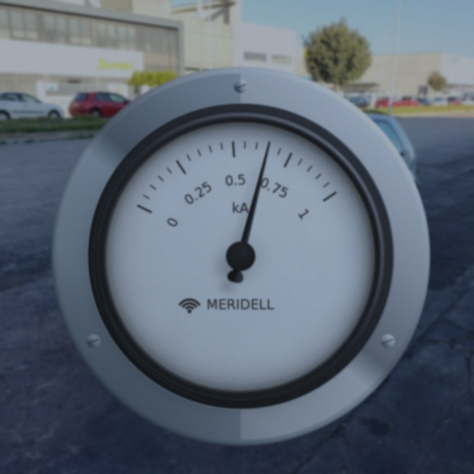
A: 0.65 kA
